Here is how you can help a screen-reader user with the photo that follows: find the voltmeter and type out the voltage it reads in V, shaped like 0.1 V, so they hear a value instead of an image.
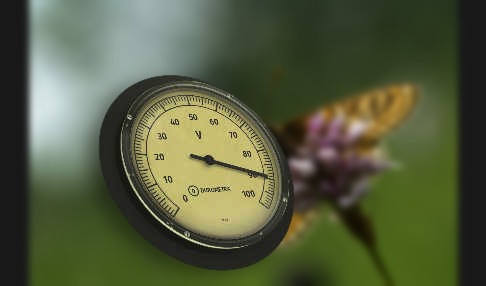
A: 90 V
